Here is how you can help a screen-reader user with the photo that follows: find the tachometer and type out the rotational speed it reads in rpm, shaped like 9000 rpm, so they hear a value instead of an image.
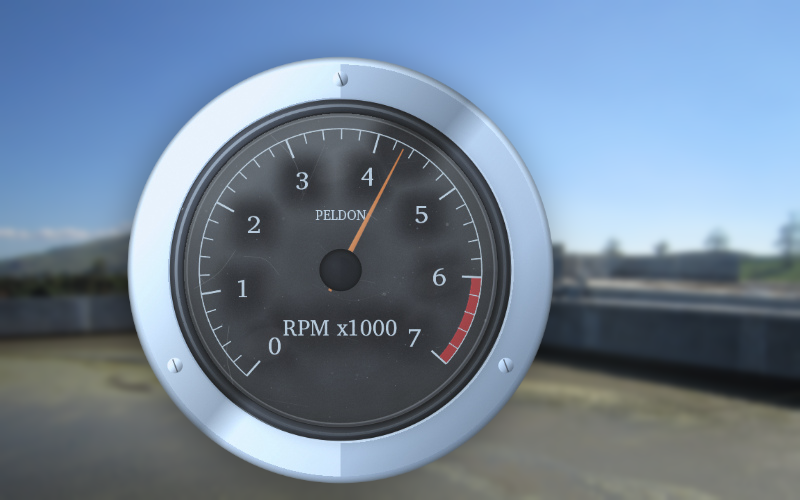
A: 4300 rpm
